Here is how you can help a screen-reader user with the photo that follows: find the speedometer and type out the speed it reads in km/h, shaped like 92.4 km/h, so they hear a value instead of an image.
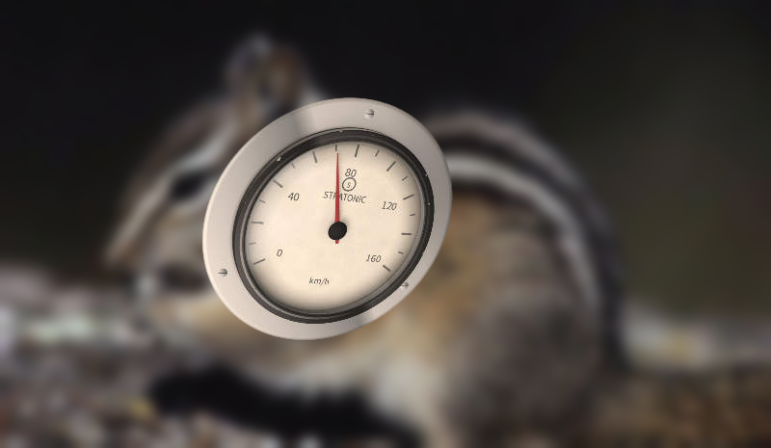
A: 70 km/h
